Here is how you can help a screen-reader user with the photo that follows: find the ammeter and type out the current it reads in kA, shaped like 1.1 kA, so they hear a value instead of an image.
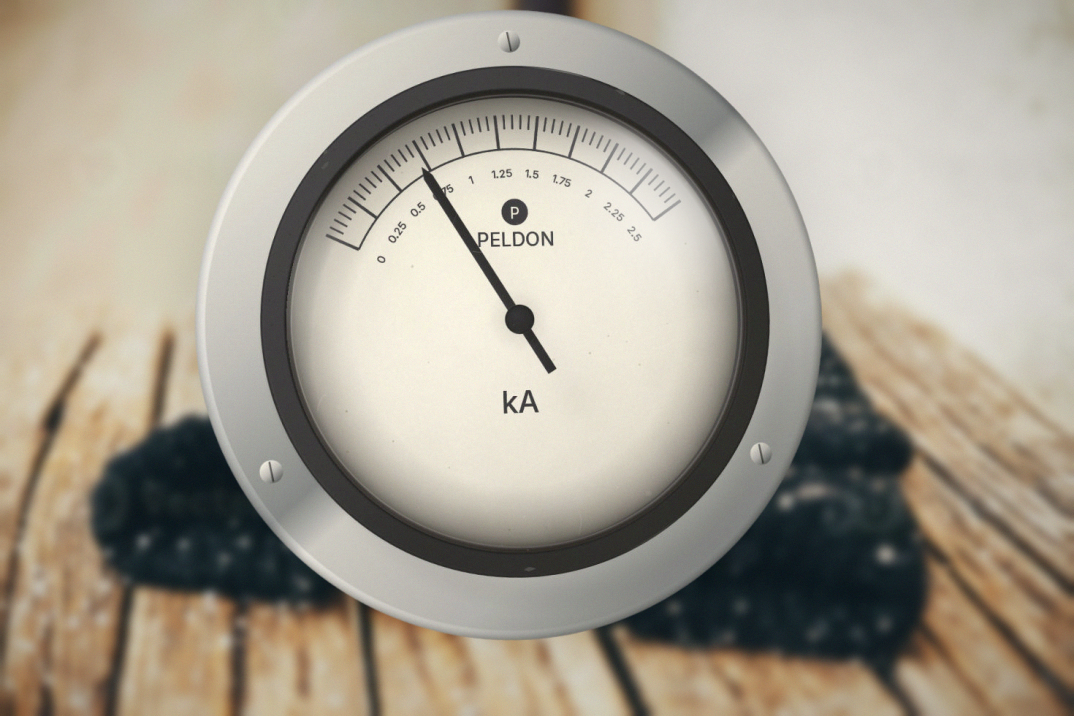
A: 0.7 kA
